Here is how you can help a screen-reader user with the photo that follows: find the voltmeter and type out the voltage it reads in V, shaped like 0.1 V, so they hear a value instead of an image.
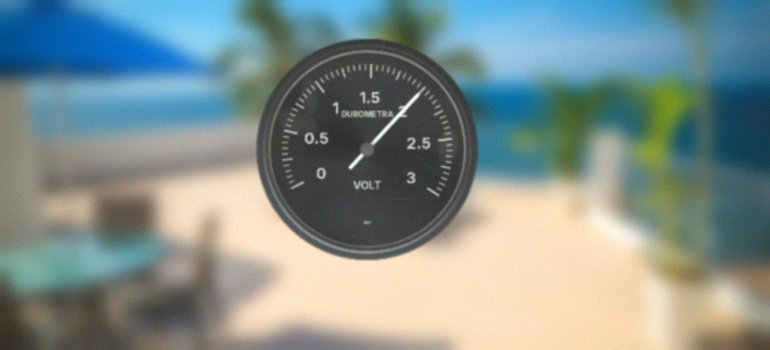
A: 2 V
